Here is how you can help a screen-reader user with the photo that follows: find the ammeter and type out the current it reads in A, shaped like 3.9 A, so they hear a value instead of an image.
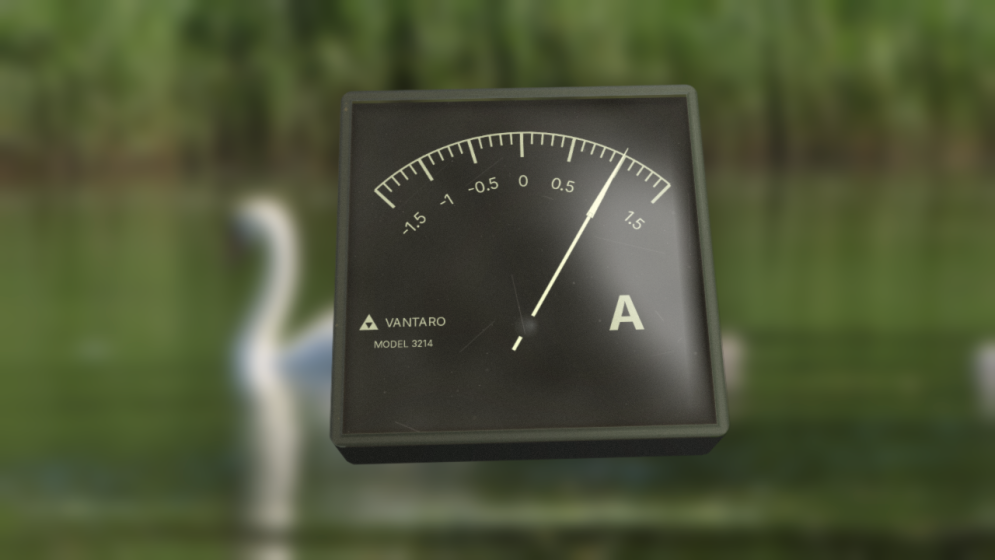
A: 1 A
